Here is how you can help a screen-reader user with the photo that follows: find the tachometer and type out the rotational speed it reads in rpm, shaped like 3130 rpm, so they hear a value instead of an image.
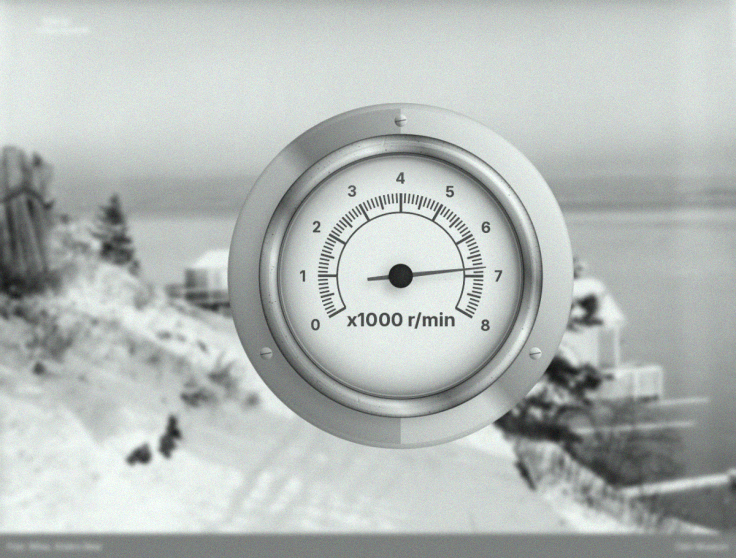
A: 6800 rpm
